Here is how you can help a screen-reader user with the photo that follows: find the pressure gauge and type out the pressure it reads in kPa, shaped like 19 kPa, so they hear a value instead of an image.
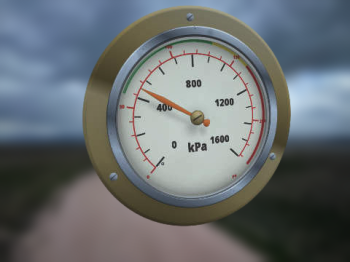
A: 450 kPa
